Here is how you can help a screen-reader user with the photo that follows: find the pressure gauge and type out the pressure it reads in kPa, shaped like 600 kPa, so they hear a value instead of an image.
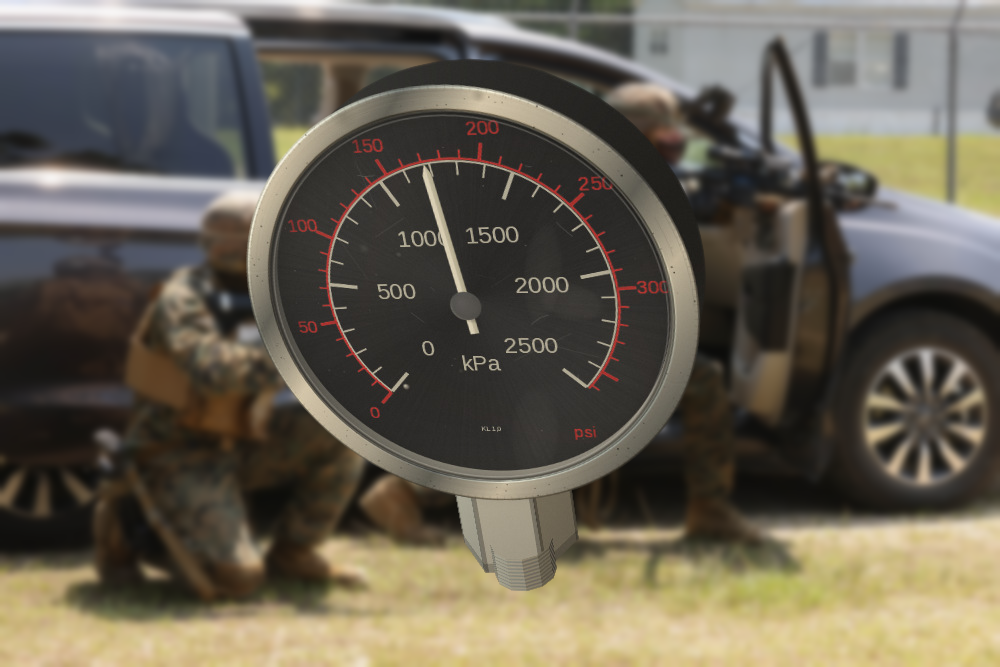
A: 1200 kPa
